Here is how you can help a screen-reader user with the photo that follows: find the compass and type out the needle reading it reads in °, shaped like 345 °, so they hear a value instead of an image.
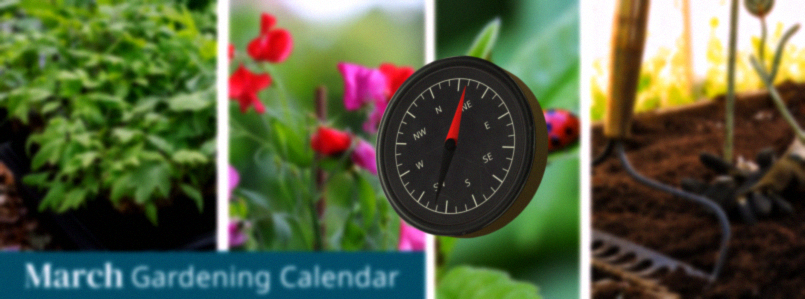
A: 40 °
